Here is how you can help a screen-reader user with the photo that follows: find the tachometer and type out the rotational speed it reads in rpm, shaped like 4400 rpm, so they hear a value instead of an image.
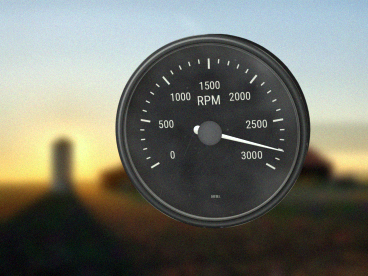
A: 2800 rpm
